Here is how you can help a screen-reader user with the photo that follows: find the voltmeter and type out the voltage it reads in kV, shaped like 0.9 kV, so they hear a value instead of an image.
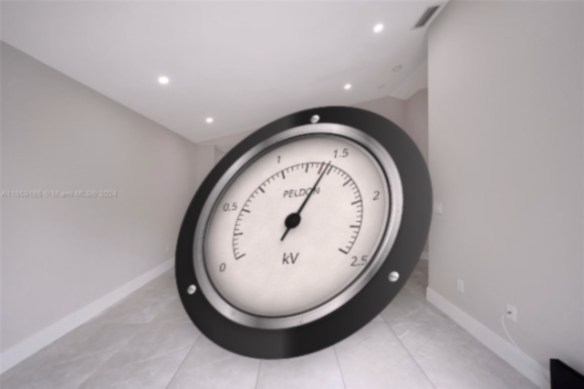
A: 1.5 kV
